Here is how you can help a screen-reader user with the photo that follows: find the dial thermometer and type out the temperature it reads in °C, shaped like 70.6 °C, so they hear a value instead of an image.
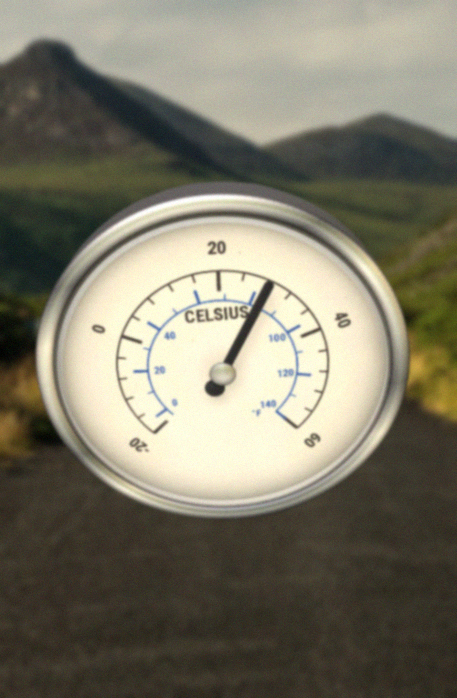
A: 28 °C
